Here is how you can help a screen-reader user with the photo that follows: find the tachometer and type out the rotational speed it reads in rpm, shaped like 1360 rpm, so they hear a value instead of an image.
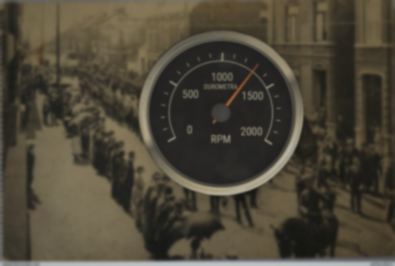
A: 1300 rpm
